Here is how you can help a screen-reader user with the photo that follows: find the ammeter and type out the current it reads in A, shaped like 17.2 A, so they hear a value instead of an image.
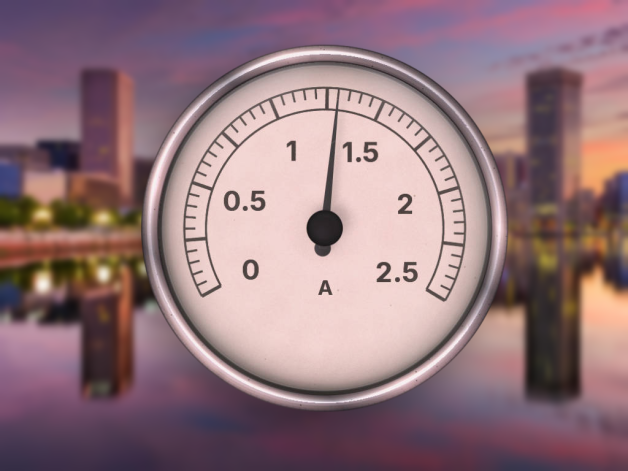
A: 1.3 A
